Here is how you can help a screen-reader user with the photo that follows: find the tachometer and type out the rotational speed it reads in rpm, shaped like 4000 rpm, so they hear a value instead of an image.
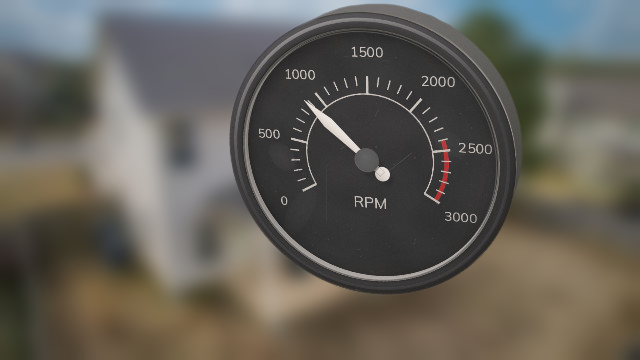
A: 900 rpm
